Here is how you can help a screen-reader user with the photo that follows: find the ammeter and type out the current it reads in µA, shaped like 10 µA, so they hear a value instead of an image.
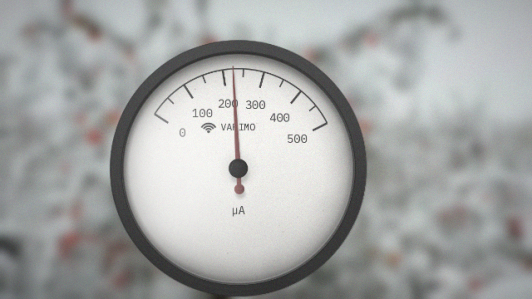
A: 225 µA
